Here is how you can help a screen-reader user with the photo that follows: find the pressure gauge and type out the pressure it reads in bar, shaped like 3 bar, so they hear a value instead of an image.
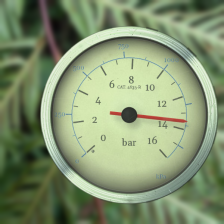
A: 13.5 bar
